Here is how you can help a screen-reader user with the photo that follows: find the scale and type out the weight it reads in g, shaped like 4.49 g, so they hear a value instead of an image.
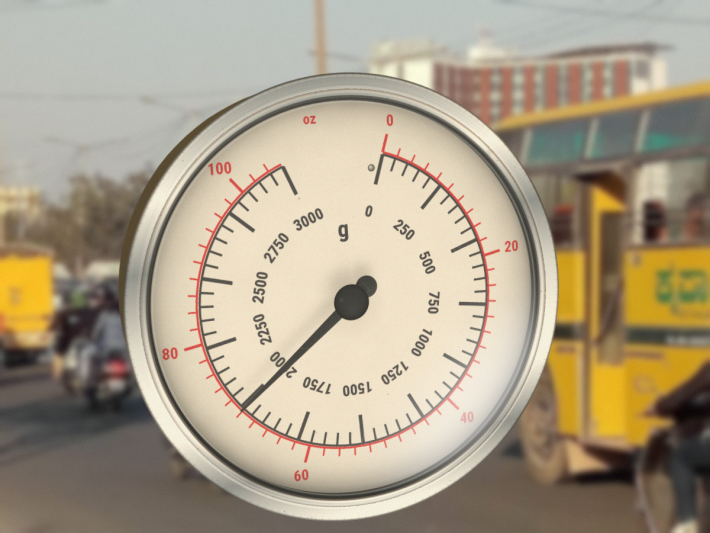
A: 2000 g
